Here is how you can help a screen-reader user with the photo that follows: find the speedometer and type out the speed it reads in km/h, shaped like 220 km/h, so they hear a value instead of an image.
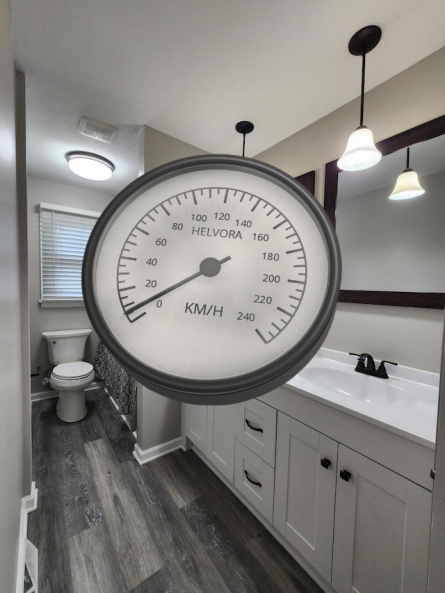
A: 5 km/h
